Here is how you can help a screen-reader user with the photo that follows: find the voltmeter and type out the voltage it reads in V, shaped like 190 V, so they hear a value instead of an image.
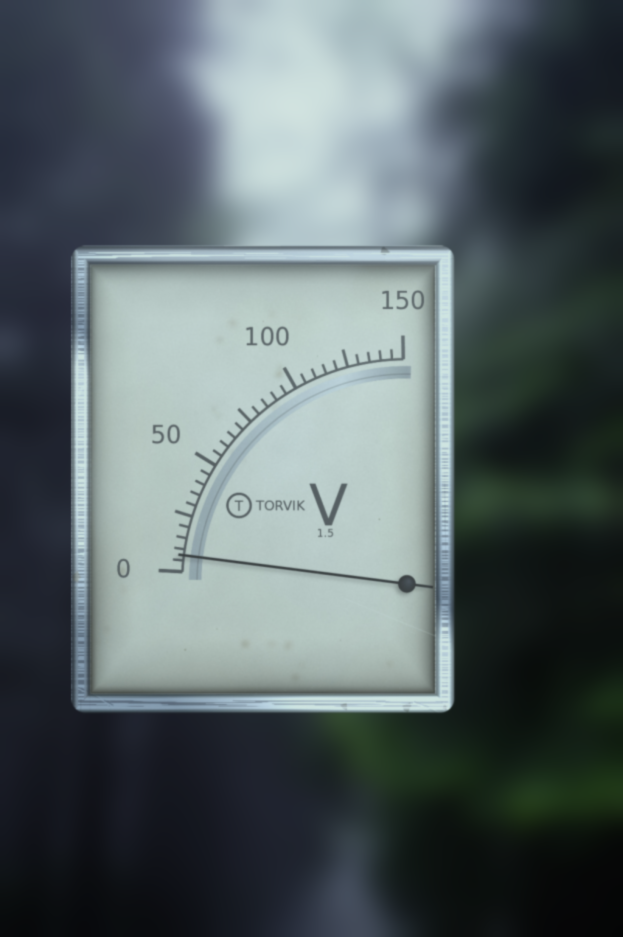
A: 7.5 V
